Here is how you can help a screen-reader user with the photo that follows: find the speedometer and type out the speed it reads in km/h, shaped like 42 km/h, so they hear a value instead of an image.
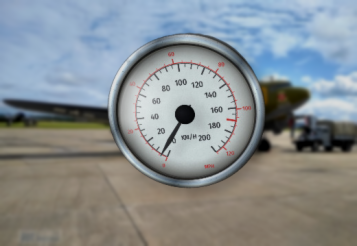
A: 5 km/h
